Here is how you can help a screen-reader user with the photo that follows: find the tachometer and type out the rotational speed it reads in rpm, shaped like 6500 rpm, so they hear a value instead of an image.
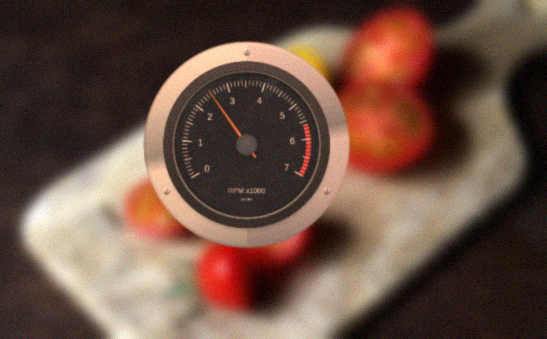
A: 2500 rpm
